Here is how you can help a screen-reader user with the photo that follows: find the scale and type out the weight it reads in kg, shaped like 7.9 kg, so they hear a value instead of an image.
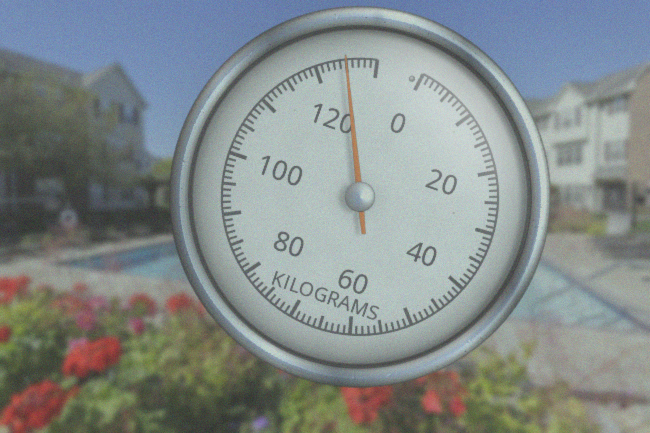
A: 125 kg
